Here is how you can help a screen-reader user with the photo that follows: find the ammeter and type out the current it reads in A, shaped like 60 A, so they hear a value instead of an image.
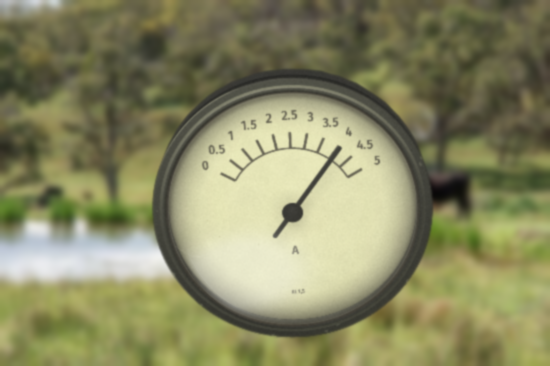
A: 4 A
